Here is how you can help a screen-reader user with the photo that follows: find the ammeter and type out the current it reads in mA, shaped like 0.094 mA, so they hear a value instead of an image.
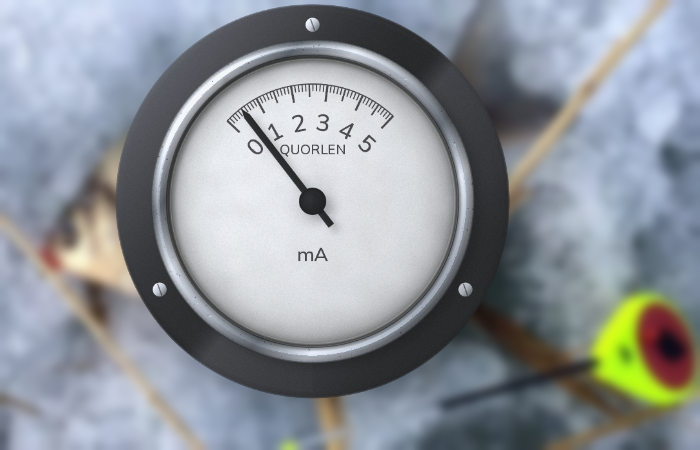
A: 0.5 mA
